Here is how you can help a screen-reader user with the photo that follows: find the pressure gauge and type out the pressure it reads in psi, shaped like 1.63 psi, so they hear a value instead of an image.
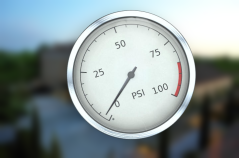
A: 2.5 psi
